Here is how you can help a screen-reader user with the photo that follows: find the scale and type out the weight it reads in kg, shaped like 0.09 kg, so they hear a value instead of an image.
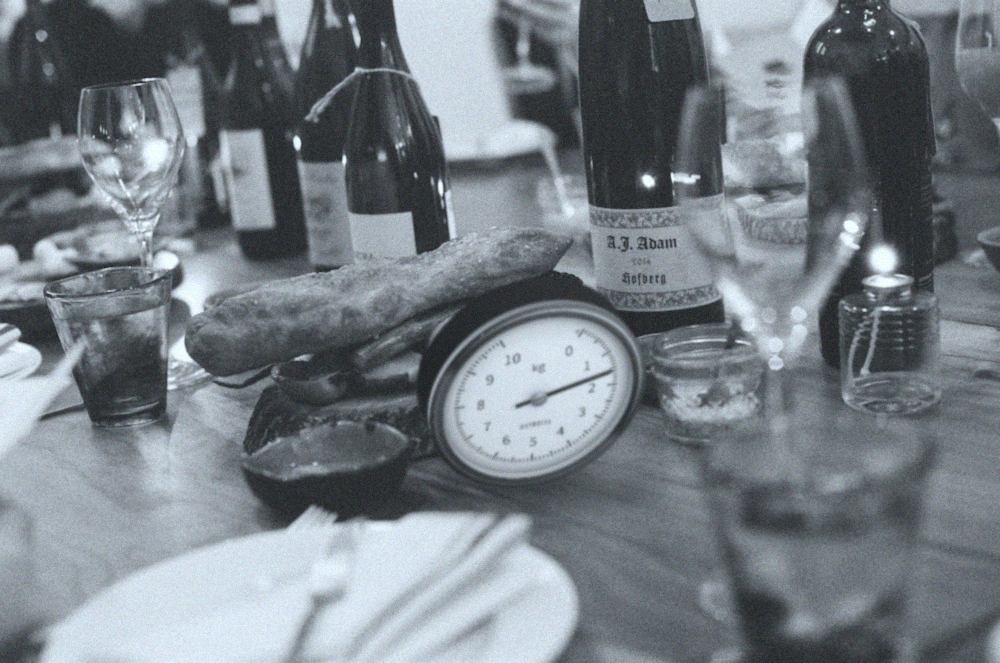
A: 1.5 kg
